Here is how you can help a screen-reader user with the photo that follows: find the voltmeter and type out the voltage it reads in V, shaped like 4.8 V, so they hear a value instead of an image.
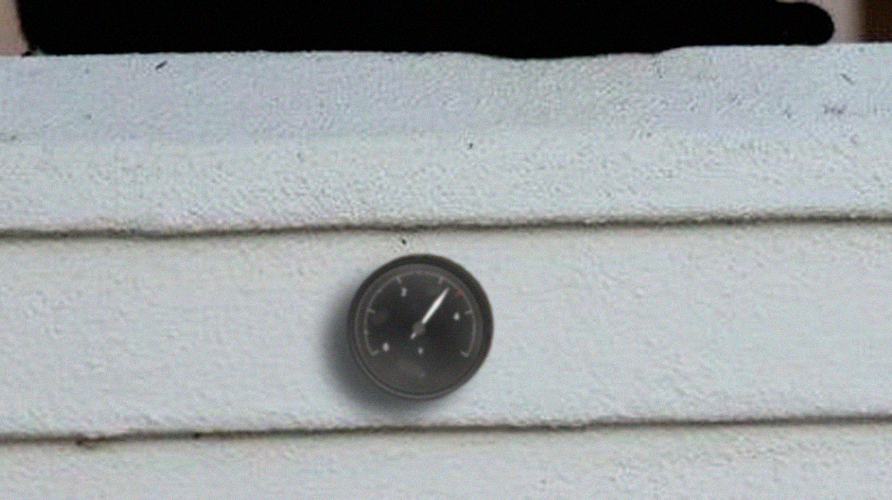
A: 3.25 V
